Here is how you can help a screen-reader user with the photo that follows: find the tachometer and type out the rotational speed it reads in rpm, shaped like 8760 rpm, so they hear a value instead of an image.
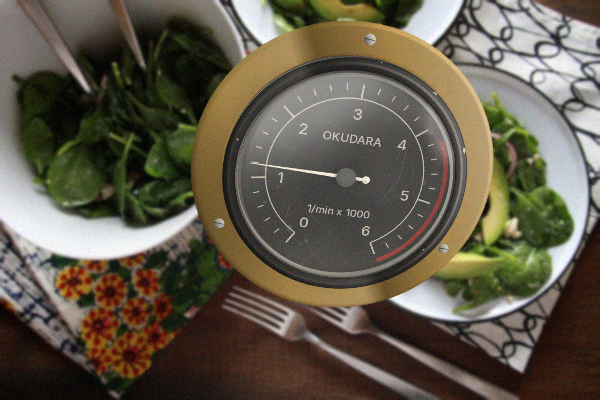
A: 1200 rpm
